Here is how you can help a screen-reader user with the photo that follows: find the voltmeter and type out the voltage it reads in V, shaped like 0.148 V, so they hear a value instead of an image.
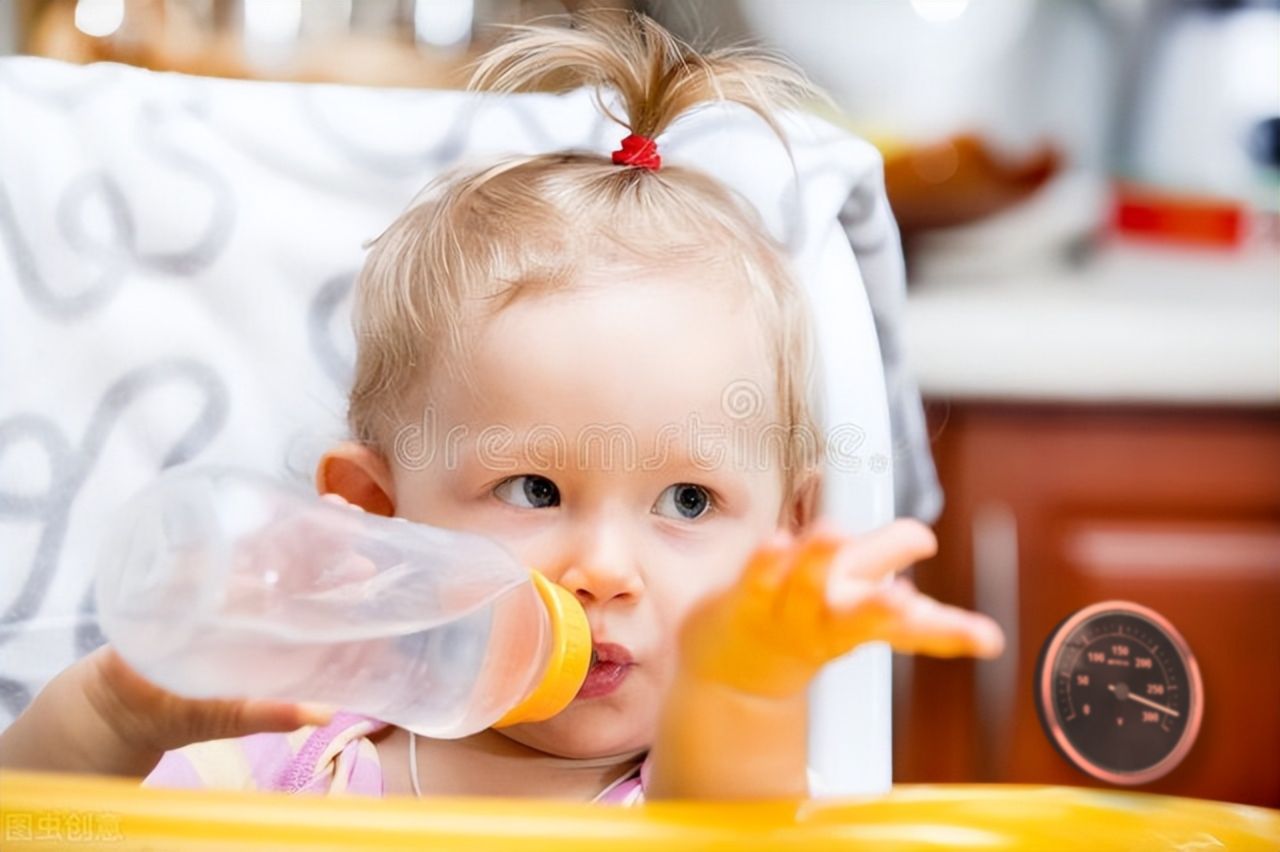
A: 280 V
